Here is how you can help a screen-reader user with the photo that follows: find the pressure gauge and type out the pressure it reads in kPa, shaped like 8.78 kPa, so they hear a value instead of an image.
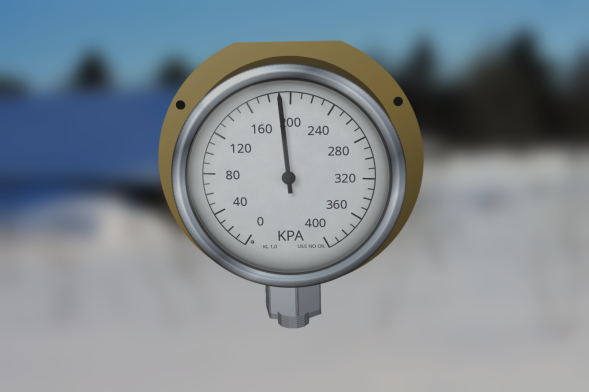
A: 190 kPa
